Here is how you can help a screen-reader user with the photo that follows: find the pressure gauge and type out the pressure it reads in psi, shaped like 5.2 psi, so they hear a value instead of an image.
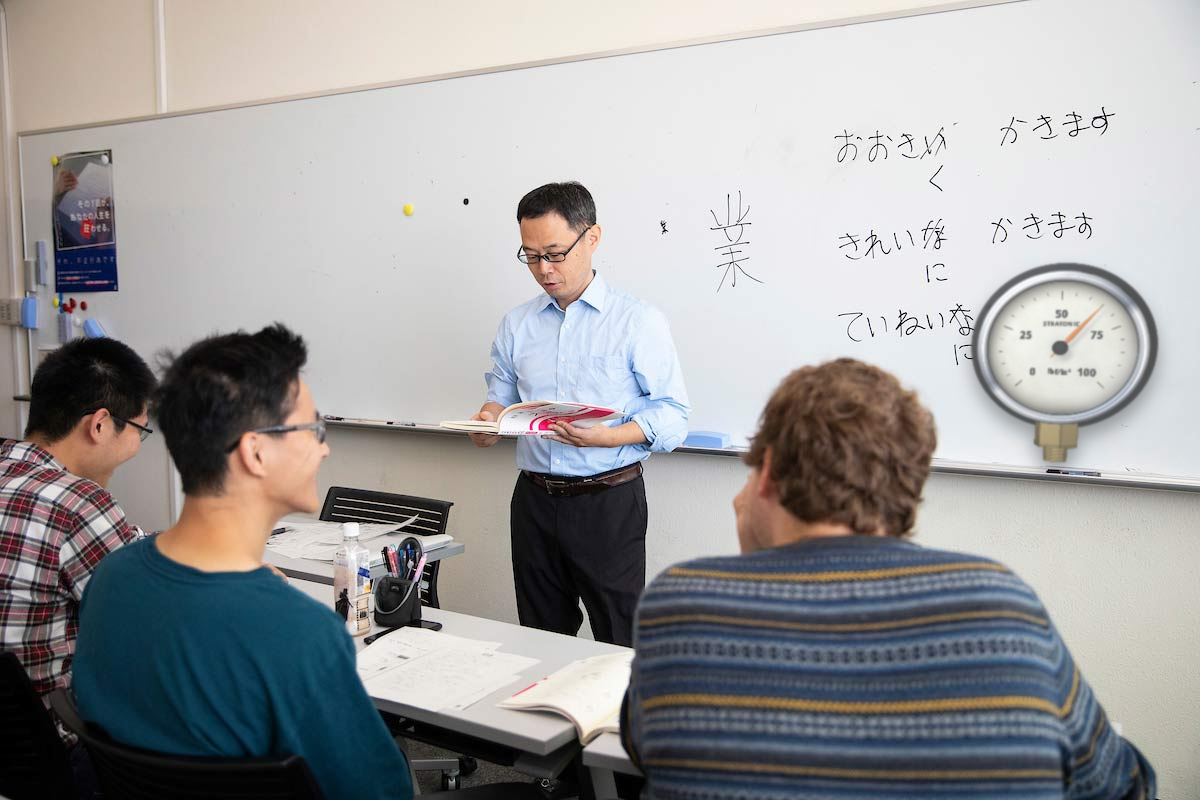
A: 65 psi
